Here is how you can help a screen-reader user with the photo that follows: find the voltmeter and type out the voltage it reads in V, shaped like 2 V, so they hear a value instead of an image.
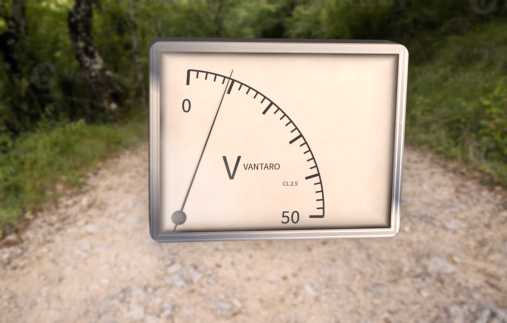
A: 9 V
